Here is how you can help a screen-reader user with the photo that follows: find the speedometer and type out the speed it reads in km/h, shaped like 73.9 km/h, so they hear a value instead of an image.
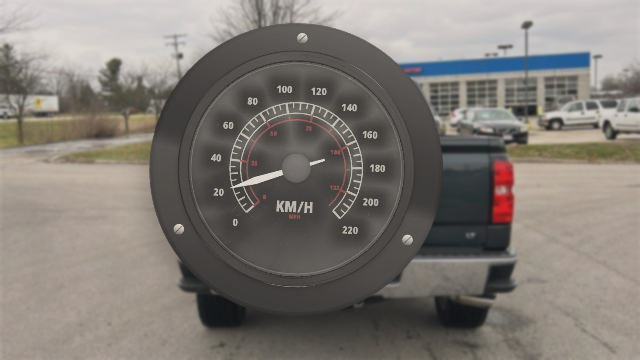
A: 20 km/h
